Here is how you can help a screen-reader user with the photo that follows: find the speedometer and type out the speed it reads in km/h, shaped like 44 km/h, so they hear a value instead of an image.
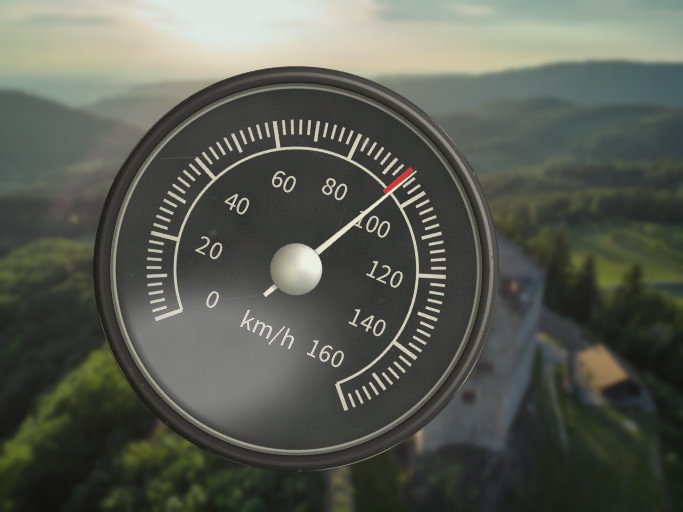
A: 95 km/h
